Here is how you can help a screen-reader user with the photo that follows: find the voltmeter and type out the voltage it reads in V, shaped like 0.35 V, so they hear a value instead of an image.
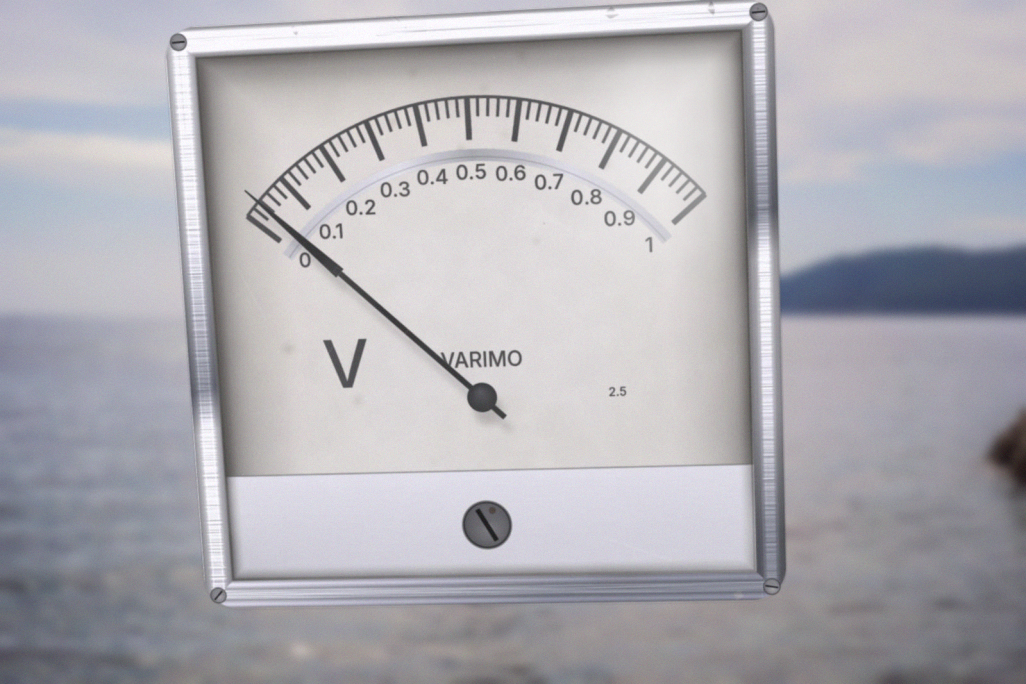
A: 0.04 V
